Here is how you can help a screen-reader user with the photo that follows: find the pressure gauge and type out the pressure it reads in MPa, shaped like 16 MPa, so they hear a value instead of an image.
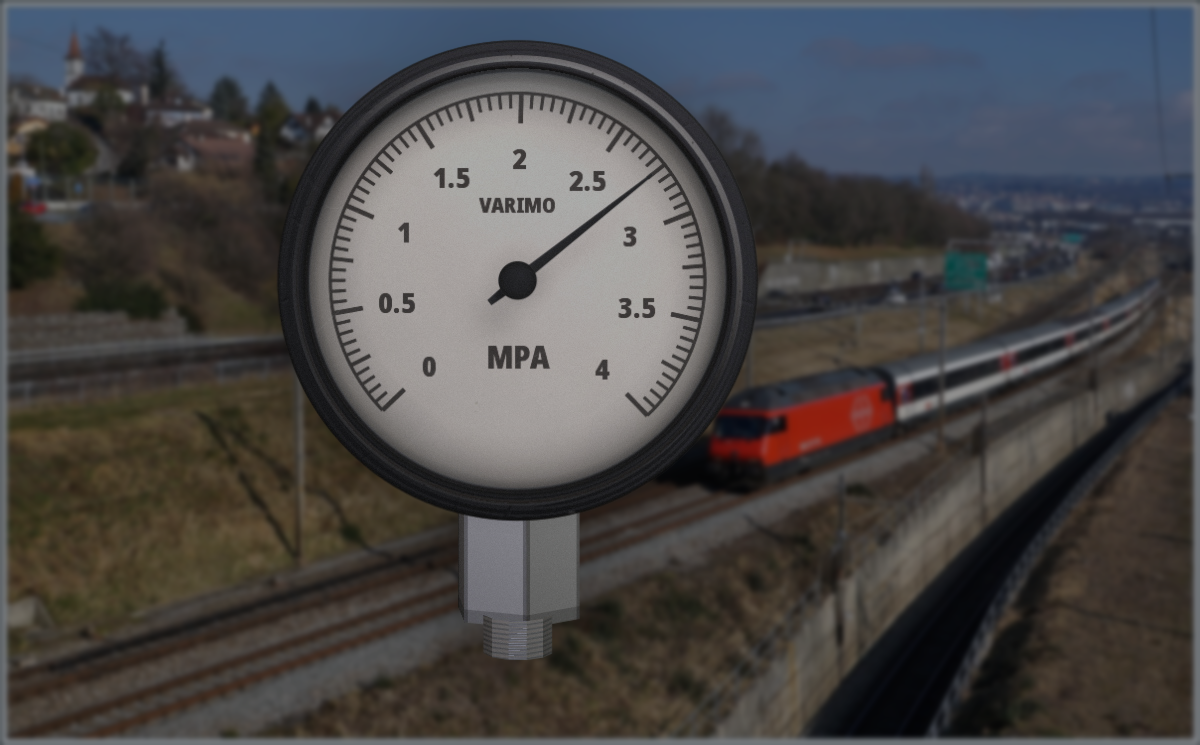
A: 2.75 MPa
